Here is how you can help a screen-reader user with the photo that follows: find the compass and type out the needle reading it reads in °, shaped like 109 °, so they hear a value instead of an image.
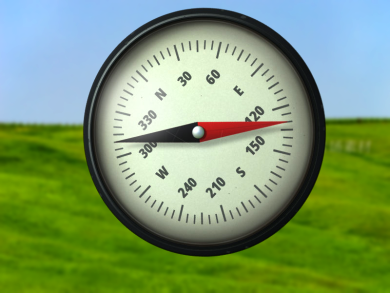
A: 130 °
